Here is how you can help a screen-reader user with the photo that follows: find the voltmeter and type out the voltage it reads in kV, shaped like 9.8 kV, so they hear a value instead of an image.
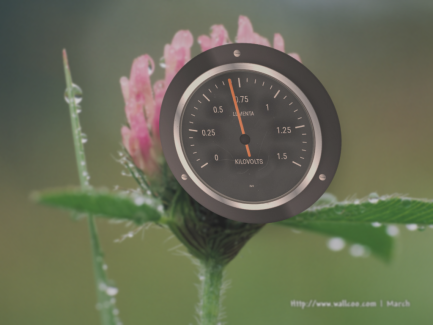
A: 0.7 kV
